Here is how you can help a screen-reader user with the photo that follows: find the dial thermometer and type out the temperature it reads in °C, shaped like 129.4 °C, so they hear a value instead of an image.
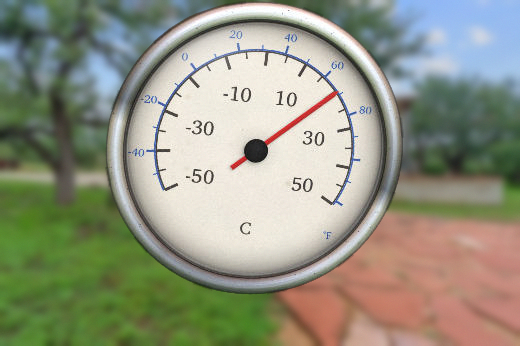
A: 20 °C
